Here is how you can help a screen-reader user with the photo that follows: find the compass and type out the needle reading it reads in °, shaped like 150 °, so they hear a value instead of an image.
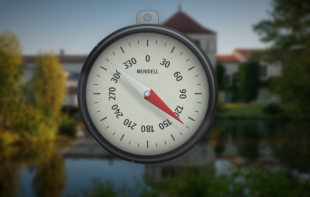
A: 130 °
